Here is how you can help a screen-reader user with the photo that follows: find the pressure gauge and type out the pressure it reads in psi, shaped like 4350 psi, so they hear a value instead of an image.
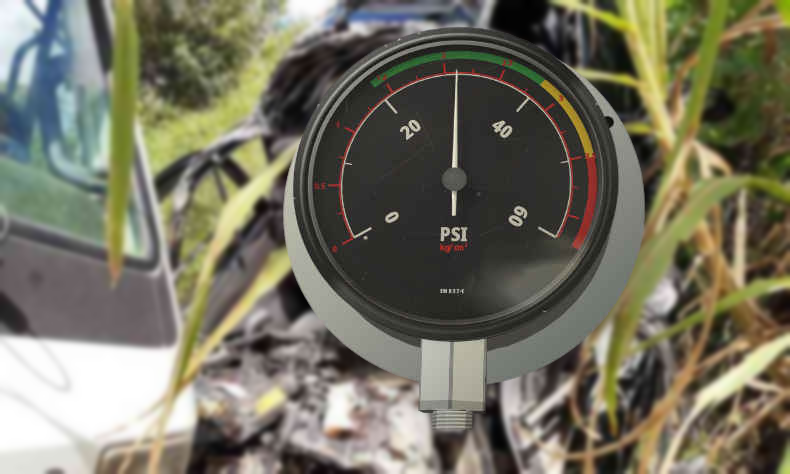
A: 30 psi
